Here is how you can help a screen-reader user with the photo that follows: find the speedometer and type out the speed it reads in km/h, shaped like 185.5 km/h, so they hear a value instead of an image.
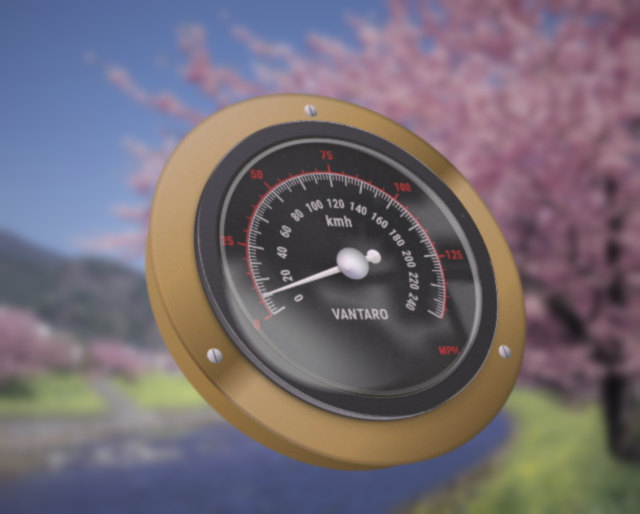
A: 10 km/h
